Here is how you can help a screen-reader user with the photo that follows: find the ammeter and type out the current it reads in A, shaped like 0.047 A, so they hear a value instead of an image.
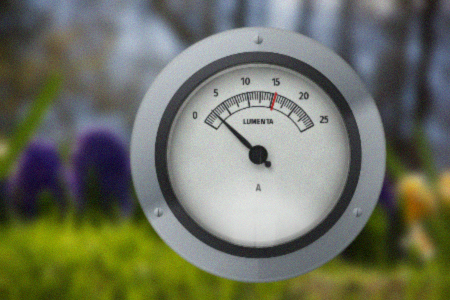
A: 2.5 A
